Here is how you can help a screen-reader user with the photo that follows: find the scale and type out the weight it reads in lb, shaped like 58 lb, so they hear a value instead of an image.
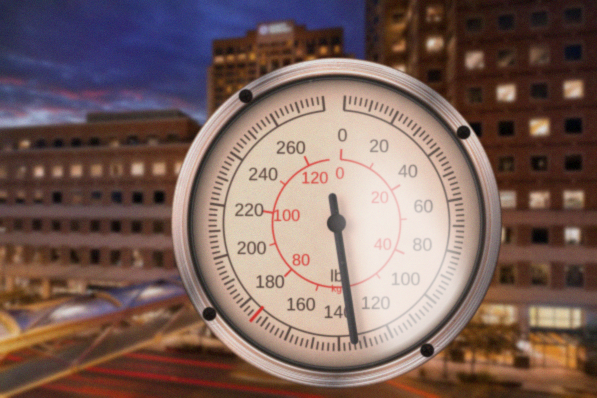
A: 134 lb
